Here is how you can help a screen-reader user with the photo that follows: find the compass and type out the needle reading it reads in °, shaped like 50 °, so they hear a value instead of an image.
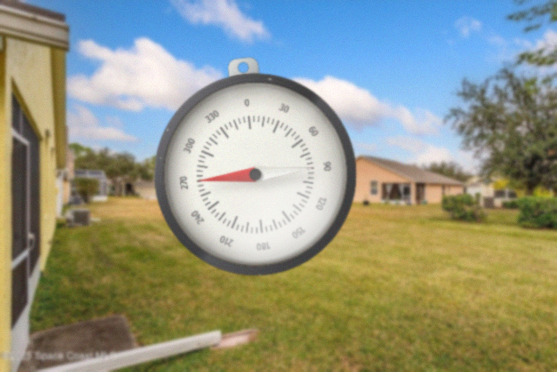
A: 270 °
